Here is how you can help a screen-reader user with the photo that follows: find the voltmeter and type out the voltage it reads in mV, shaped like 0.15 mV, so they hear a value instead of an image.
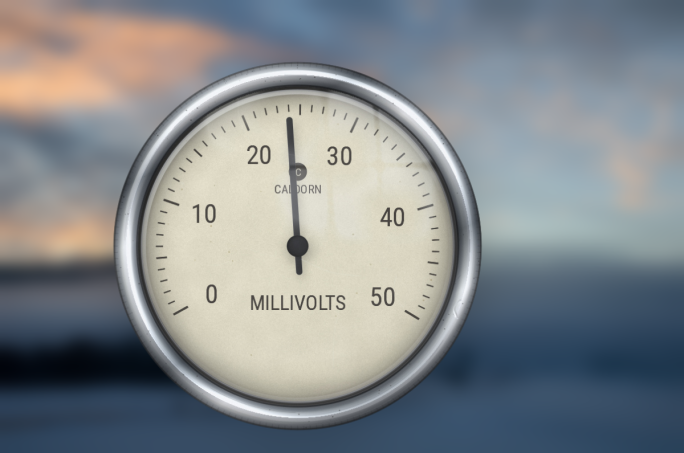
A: 24 mV
